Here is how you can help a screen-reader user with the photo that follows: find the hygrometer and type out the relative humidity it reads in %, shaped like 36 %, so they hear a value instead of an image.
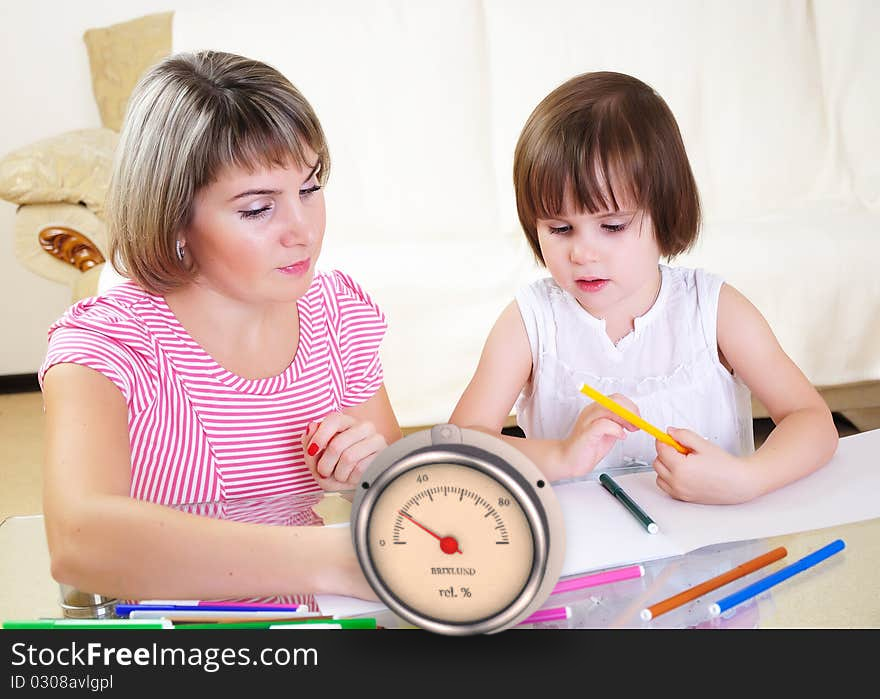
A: 20 %
